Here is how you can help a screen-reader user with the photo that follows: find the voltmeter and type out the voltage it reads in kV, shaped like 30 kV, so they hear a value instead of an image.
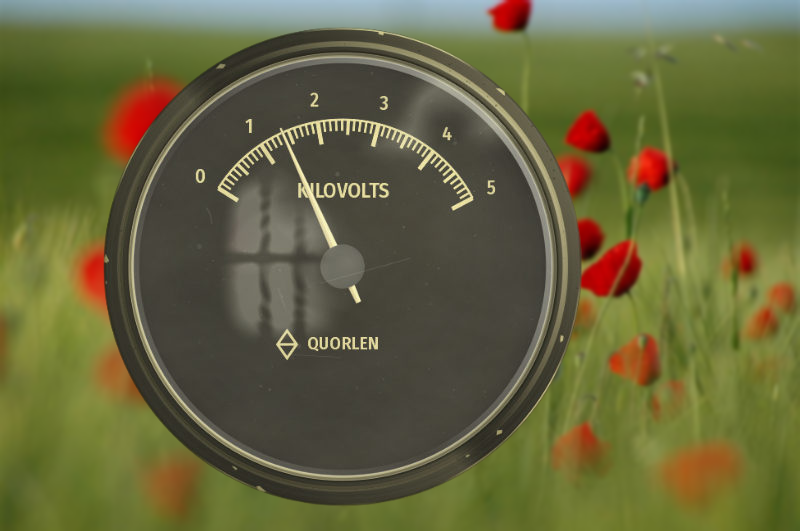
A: 1.4 kV
